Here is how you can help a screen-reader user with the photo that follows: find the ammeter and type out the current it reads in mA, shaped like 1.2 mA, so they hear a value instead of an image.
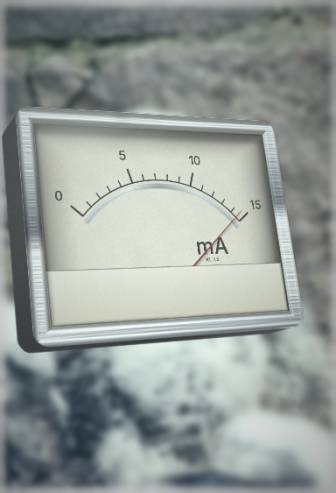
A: 14.5 mA
